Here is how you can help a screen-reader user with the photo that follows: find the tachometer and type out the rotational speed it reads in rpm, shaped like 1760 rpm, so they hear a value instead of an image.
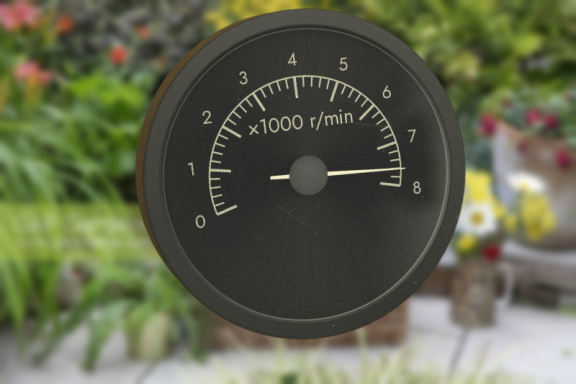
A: 7600 rpm
